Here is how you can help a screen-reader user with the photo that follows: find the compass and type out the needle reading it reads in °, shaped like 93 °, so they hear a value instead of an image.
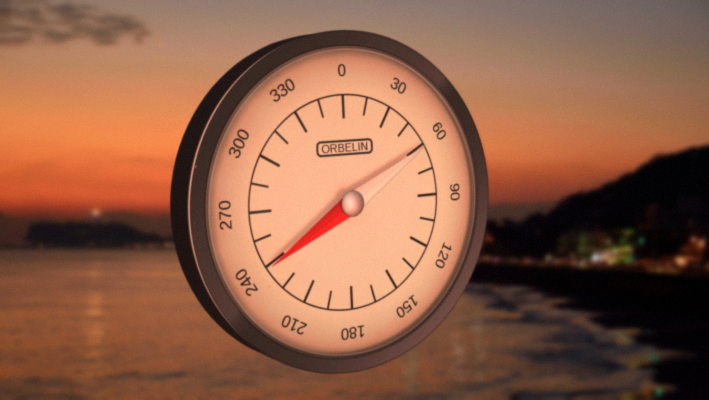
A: 240 °
